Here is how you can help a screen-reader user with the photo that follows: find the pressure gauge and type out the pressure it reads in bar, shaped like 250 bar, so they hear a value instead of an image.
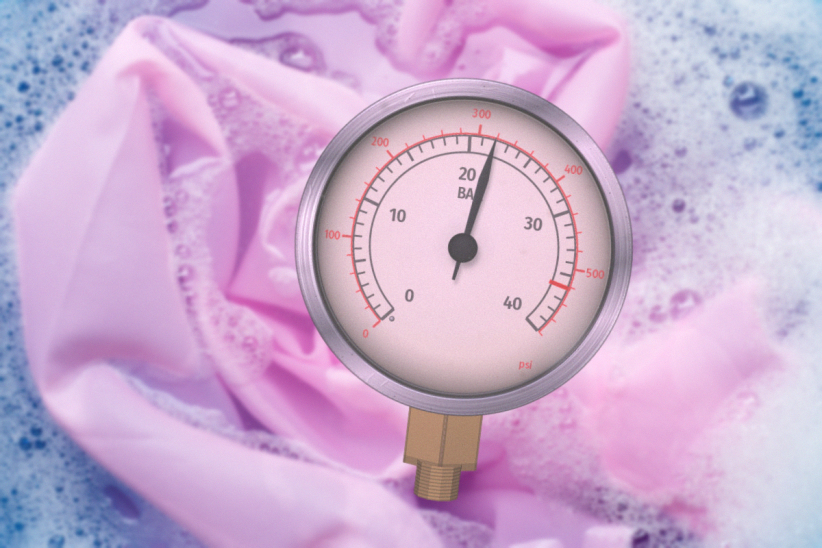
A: 22 bar
